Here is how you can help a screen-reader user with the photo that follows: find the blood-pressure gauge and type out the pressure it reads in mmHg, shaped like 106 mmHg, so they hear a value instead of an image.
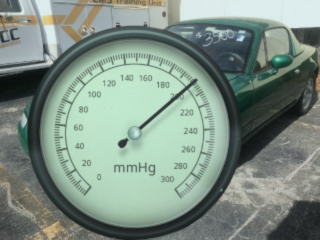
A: 200 mmHg
